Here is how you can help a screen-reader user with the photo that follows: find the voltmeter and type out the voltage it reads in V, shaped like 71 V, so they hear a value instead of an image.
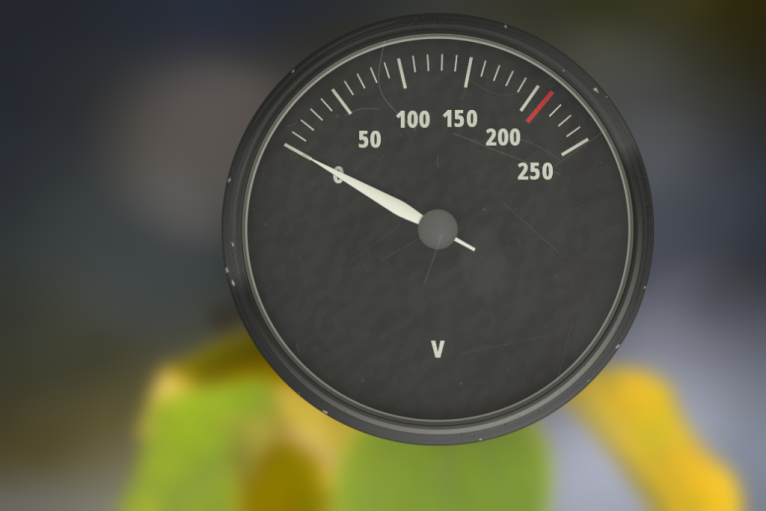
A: 0 V
